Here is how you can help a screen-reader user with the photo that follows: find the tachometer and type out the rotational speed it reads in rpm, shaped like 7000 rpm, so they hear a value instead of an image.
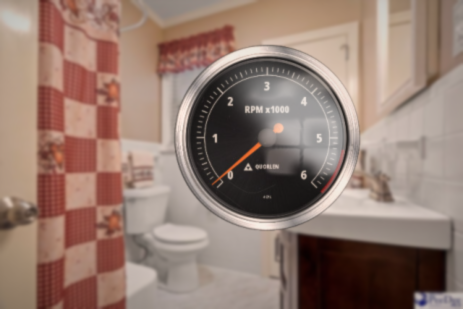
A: 100 rpm
